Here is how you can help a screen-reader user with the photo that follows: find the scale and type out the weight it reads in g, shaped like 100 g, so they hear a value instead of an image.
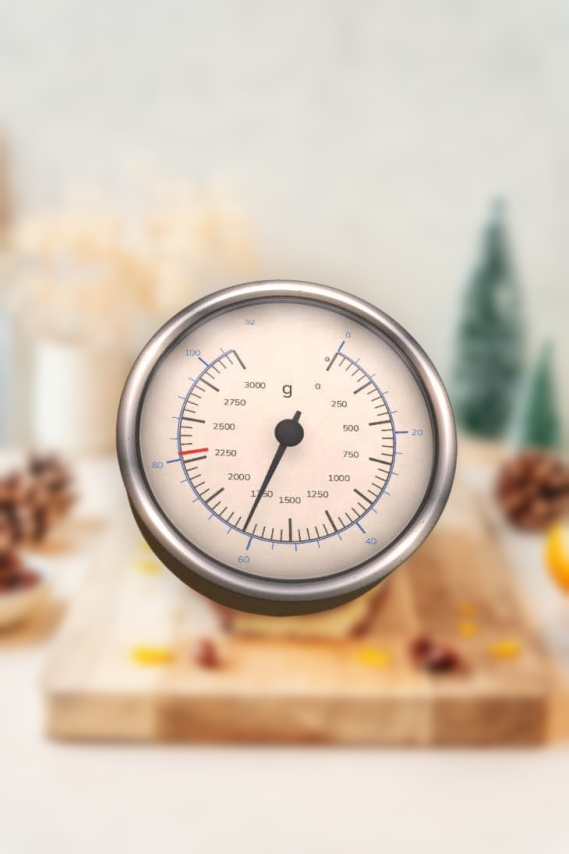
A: 1750 g
